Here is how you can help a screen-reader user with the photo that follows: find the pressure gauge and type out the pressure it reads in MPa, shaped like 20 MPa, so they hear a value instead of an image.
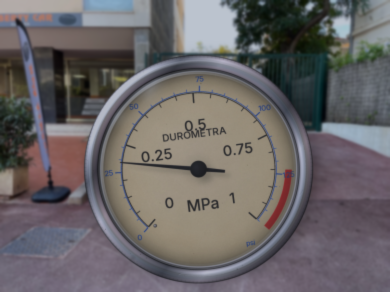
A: 0.2 MPa
